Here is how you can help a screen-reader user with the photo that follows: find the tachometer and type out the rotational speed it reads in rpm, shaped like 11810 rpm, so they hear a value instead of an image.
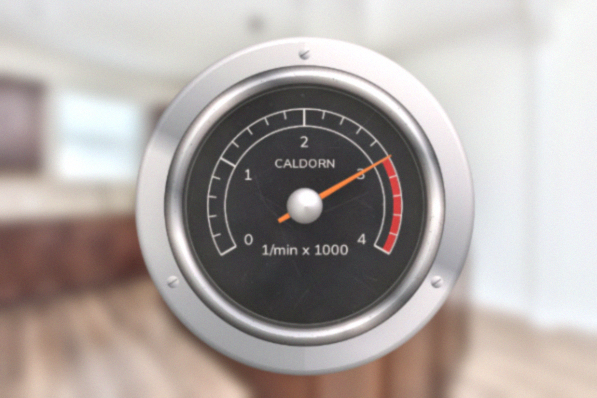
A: 3000 rpm
